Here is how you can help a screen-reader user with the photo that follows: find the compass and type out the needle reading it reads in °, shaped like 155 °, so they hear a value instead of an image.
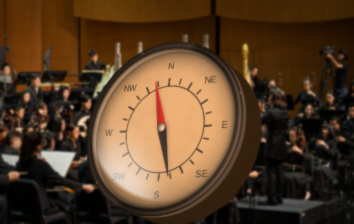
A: 345 °
